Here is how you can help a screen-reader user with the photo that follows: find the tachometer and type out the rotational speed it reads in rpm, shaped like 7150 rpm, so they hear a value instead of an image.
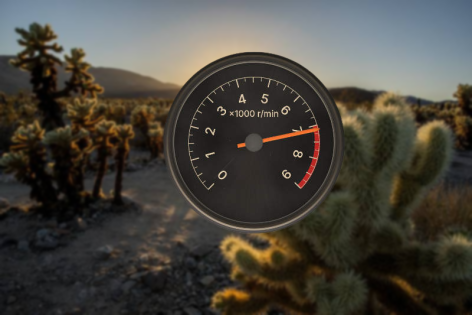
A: 7125 rpm
